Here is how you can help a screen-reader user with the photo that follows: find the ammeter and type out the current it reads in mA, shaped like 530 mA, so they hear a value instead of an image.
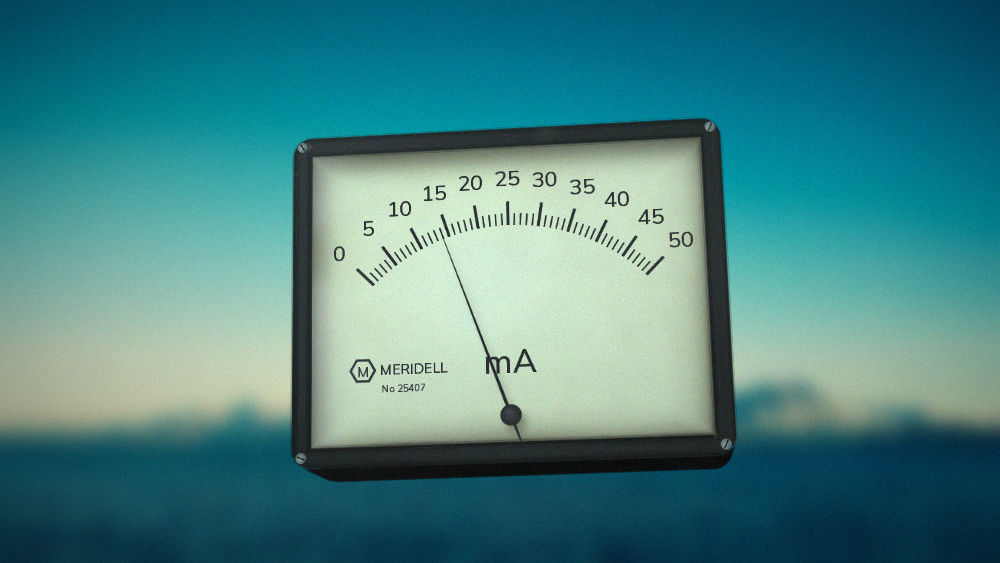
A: 14 mA
